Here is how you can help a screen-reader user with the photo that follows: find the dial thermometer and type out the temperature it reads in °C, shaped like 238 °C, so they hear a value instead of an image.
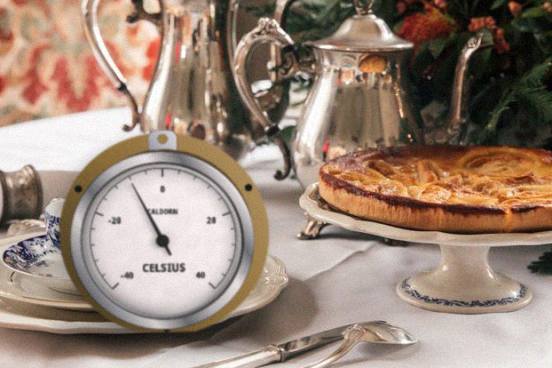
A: -8 °C
